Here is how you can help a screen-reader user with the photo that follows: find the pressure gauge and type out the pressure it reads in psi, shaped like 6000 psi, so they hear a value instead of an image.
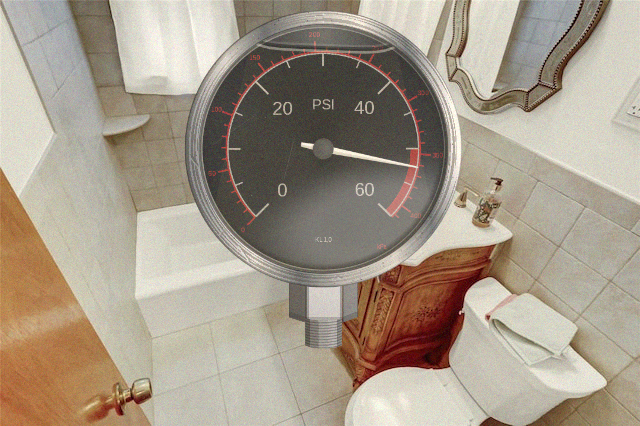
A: 52.5 psi
